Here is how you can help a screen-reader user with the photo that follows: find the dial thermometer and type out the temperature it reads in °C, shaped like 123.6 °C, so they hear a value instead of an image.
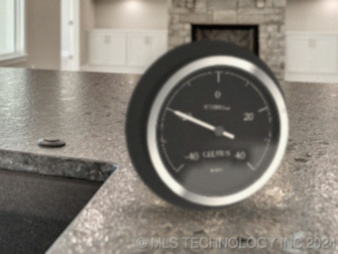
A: -20 °C
